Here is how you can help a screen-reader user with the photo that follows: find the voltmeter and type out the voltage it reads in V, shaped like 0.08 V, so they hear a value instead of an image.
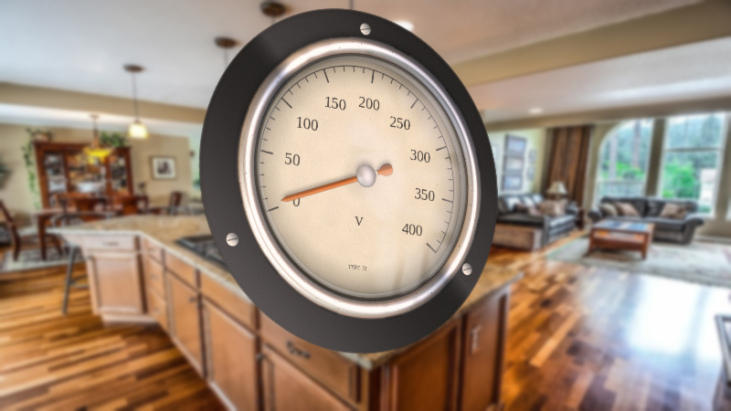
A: 5 V
